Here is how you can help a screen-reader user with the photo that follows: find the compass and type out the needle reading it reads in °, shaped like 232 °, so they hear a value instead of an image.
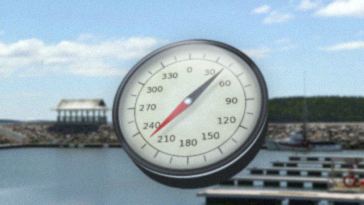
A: 225 °
